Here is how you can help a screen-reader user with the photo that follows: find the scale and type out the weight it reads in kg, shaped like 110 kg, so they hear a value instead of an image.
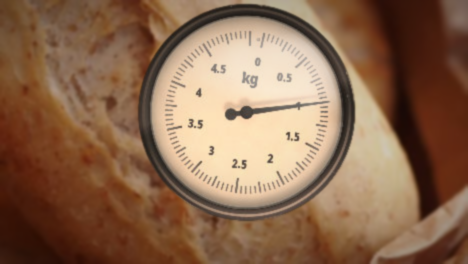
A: 1 kg
